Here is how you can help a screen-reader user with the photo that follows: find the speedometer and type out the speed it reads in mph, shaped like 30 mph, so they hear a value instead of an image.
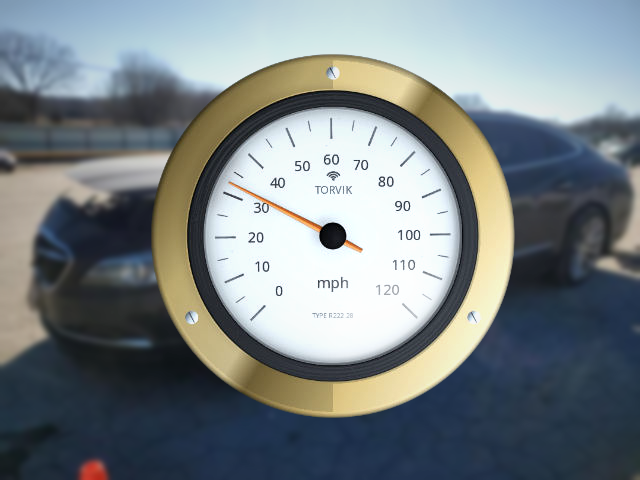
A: 32.5 mph
